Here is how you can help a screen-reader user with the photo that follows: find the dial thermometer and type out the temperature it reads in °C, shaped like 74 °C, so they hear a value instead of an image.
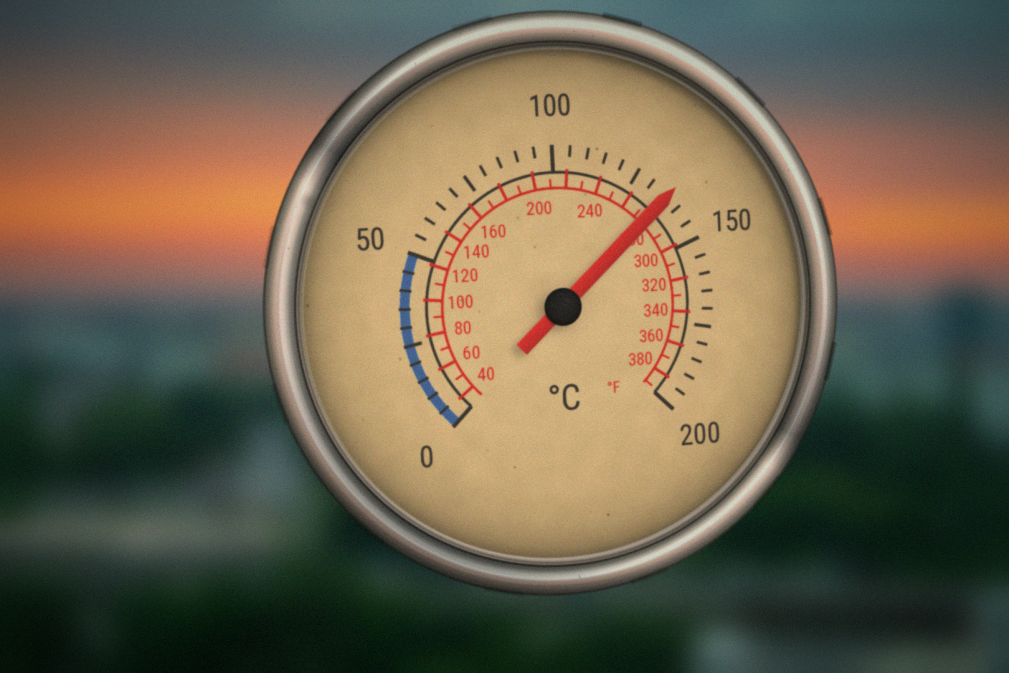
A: 135 °C
